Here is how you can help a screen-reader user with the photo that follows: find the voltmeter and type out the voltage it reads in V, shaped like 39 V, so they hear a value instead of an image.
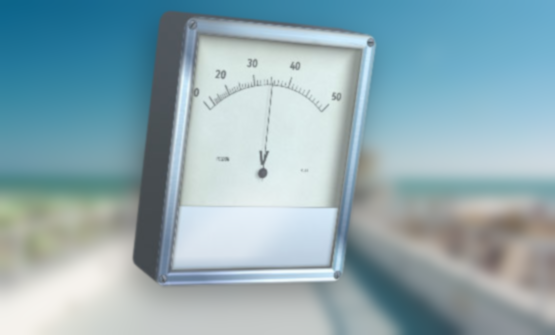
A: 35 V
